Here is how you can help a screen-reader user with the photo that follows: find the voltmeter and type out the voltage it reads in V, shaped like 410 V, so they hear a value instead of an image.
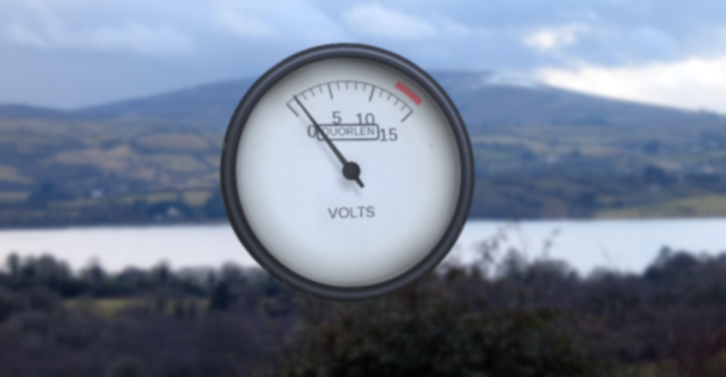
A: 1 V
